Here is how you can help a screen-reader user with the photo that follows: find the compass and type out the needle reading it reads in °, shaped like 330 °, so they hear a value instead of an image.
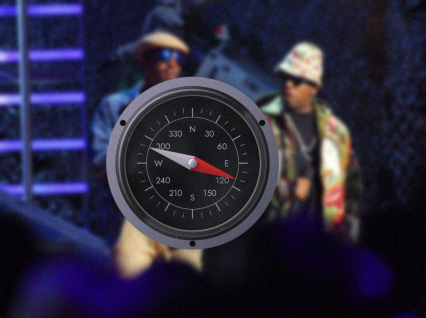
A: 110 °
